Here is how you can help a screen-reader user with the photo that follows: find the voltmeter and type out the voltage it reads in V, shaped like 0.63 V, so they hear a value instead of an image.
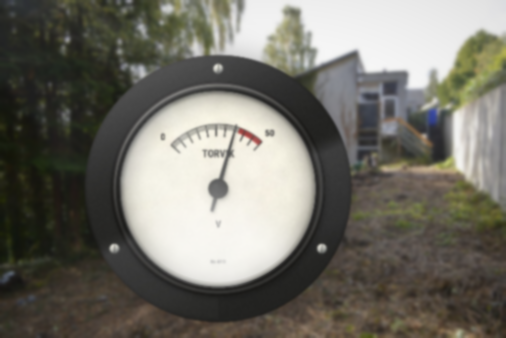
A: 35 V
